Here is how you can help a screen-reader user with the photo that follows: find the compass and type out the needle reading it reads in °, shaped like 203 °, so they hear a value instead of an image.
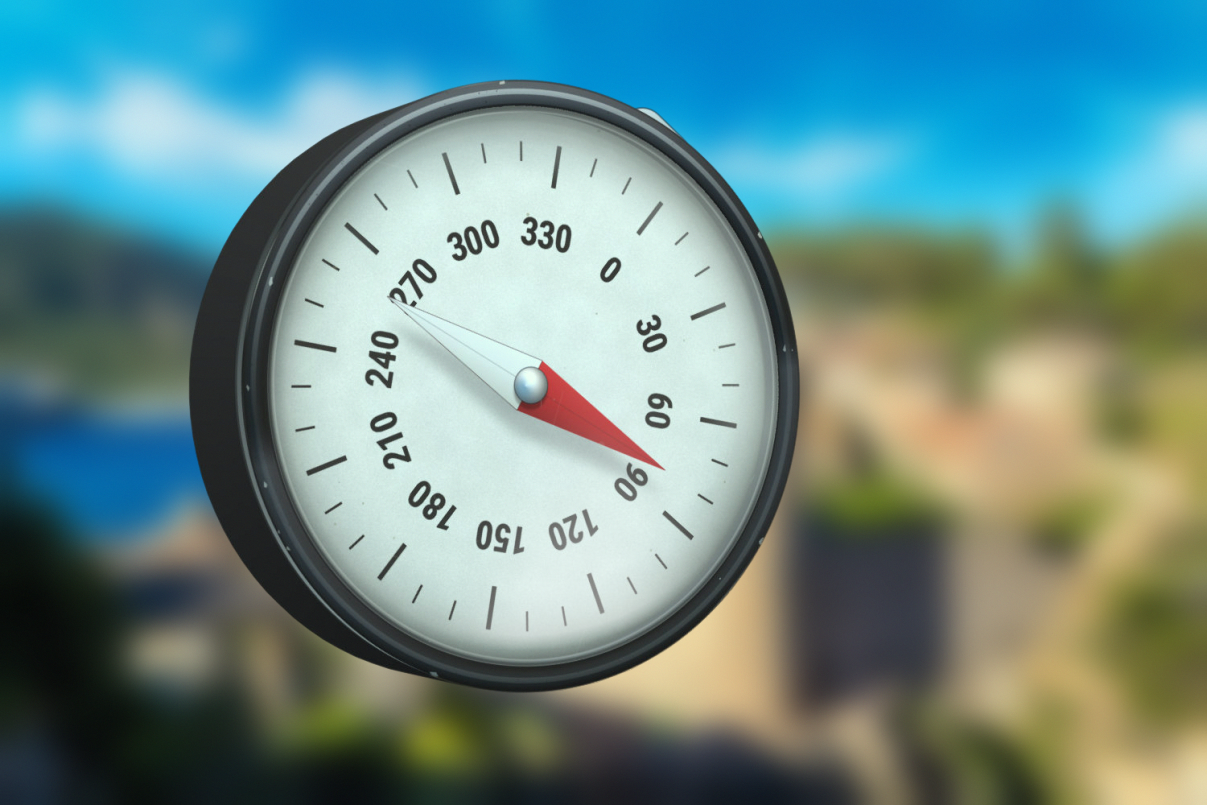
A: 80 °
